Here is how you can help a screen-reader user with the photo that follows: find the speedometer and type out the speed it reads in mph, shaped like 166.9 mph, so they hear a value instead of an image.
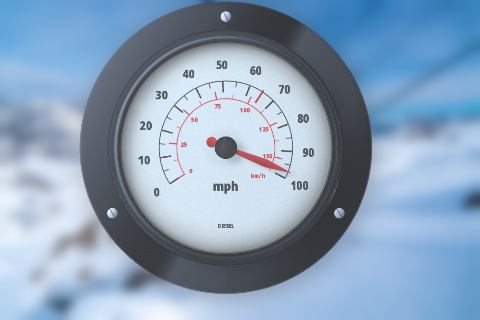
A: 97.5 mph
